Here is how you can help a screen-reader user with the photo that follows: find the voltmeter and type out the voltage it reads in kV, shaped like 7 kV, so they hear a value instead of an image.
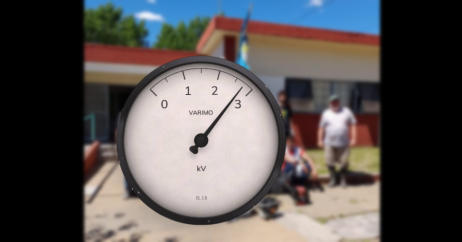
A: 2.75 kV
